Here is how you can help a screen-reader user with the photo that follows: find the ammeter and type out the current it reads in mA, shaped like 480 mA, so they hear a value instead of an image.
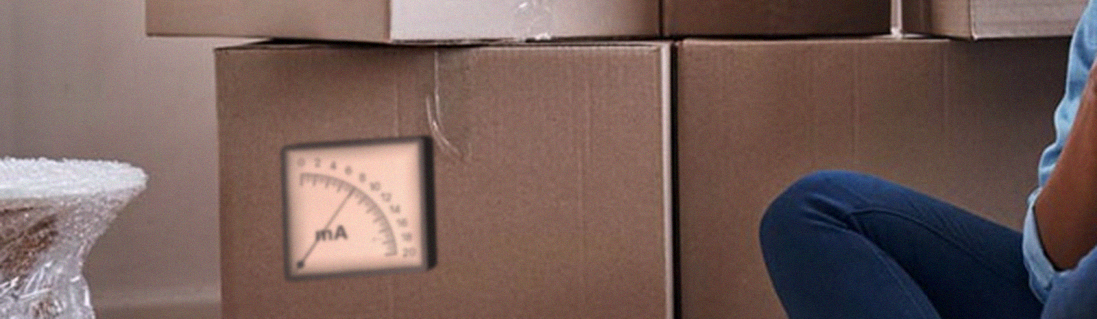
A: 8 mA
